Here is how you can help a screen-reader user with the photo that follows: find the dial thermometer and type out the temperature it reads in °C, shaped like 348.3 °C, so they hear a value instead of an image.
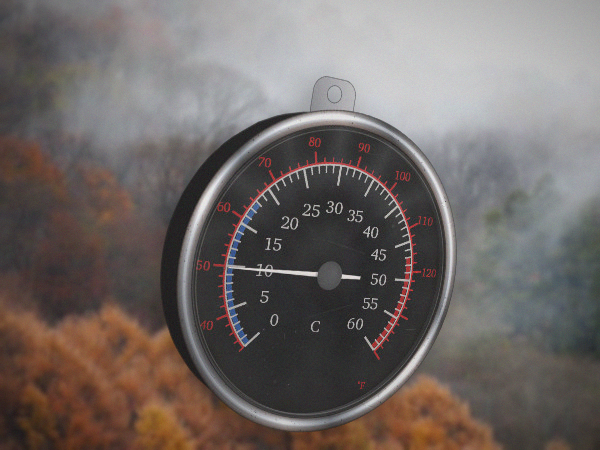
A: 10 °C
